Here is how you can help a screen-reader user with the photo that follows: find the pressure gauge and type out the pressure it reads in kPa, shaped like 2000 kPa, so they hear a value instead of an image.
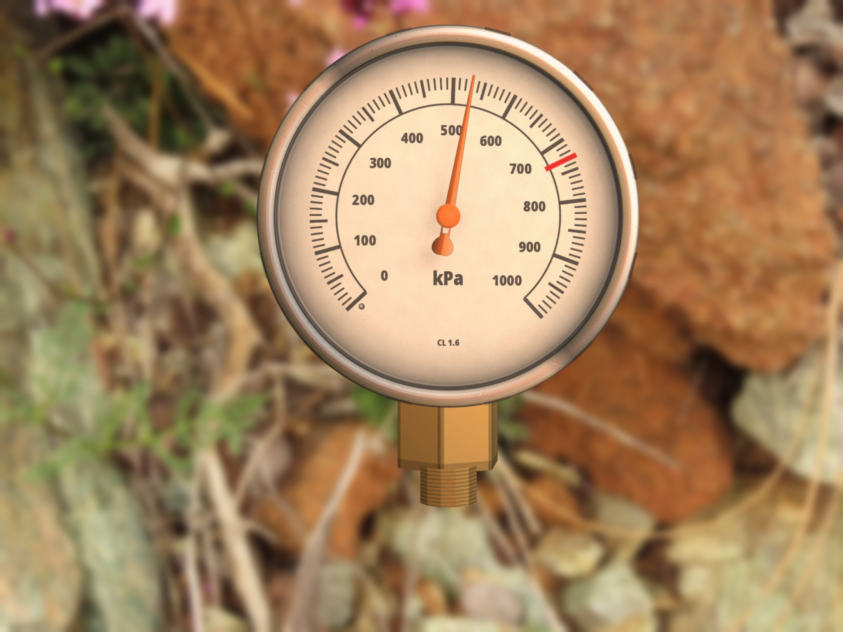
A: 530 kPa
